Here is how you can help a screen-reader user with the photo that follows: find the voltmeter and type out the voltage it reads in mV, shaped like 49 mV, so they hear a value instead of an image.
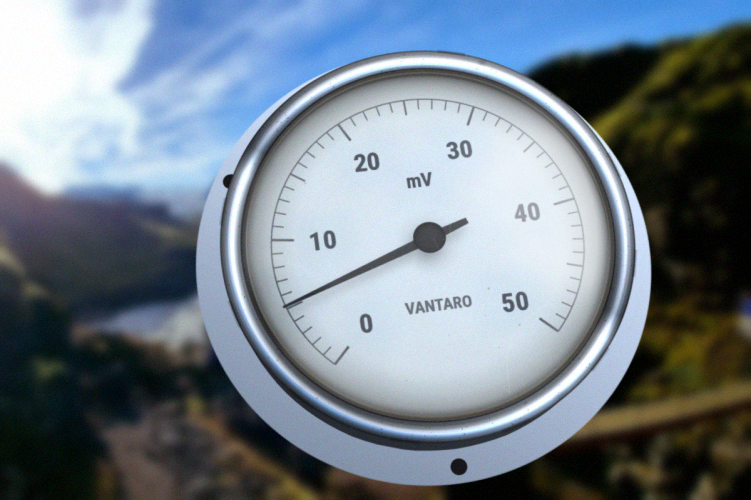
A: 5 mV
